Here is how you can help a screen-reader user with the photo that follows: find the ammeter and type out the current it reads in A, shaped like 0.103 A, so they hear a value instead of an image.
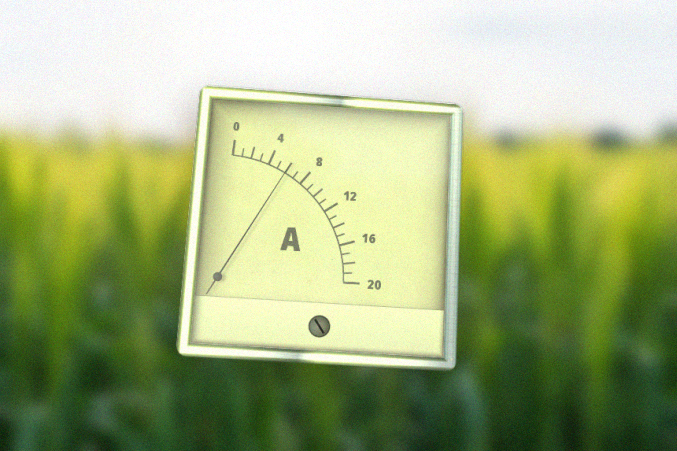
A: 6 A
